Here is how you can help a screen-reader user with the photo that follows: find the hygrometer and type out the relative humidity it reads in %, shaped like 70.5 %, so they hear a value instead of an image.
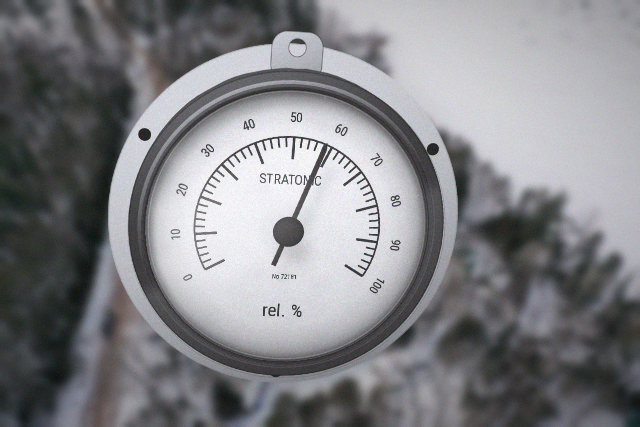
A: 58 %
